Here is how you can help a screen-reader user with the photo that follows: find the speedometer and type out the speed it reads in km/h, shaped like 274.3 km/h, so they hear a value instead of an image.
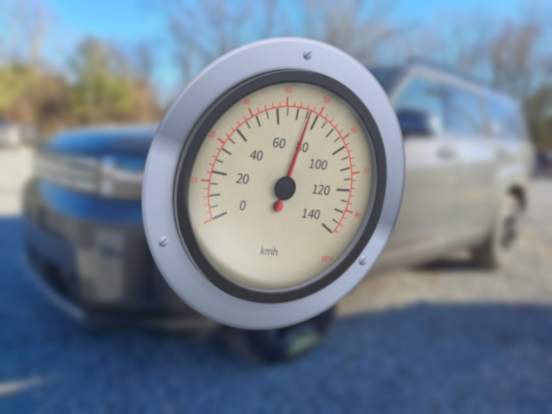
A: 75 km/h
